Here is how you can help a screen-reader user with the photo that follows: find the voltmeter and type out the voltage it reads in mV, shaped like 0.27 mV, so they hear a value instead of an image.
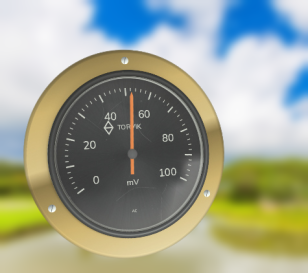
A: 52 mV
